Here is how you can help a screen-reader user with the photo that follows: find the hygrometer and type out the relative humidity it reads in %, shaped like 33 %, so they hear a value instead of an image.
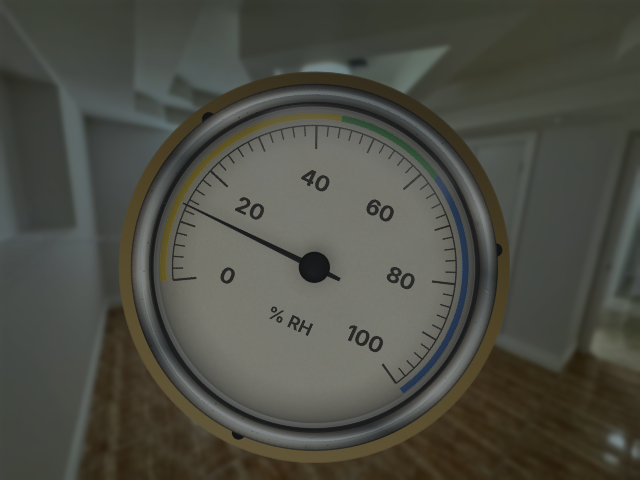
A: 13 %
